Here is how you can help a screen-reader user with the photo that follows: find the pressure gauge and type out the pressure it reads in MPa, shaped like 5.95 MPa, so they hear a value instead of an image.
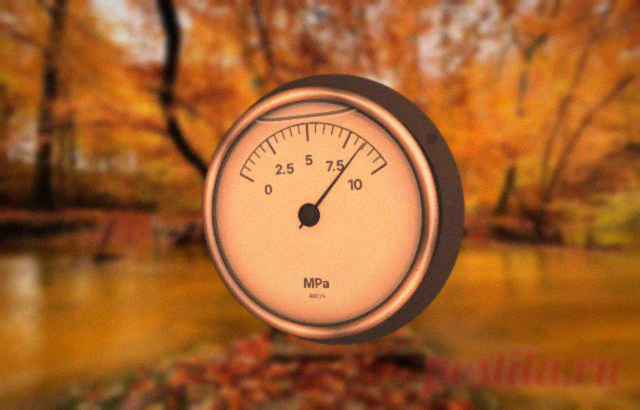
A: 8.5 MPa
